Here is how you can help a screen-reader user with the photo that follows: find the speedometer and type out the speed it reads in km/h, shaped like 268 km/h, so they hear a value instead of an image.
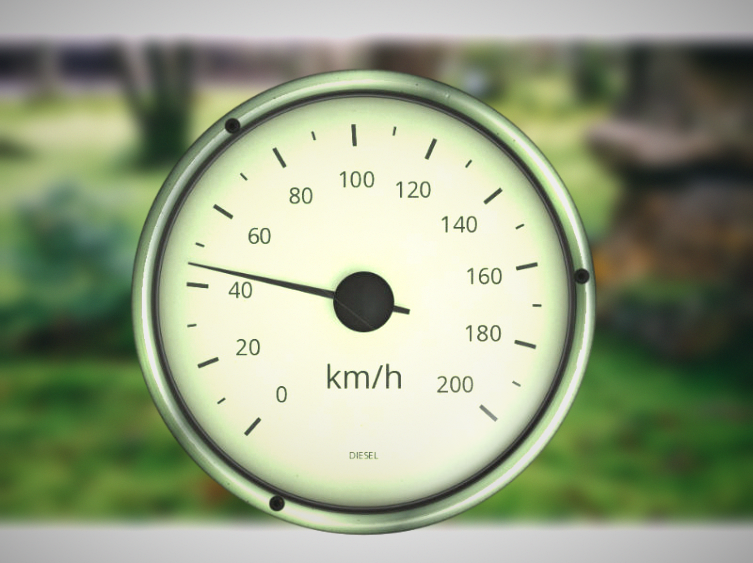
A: 45 km/h
